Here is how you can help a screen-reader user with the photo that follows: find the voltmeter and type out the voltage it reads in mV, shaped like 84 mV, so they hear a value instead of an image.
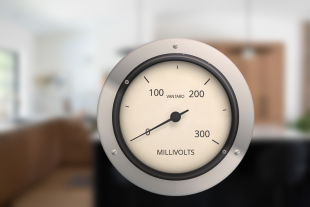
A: 0 mV
